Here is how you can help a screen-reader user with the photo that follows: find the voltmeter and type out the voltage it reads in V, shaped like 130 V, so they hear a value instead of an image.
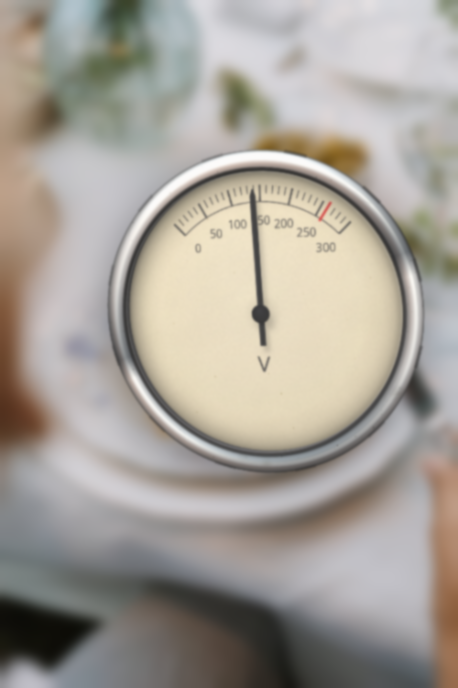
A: 140 V
